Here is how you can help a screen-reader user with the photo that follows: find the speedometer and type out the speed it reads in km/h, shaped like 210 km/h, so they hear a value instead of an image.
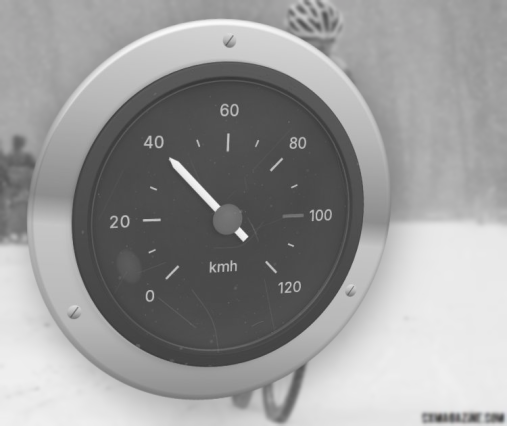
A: 40 km/h
